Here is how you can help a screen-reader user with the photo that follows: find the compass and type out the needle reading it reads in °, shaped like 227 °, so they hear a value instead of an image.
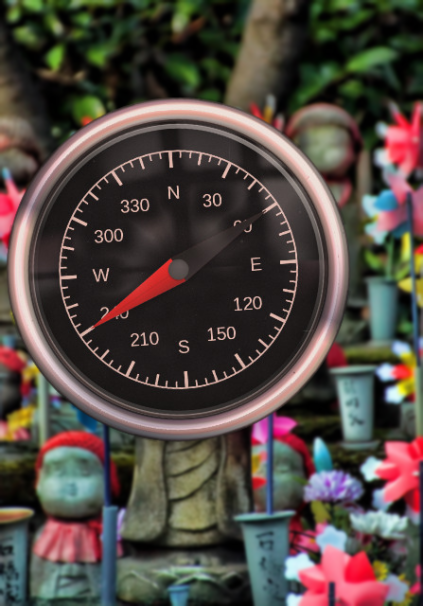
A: 240 °
